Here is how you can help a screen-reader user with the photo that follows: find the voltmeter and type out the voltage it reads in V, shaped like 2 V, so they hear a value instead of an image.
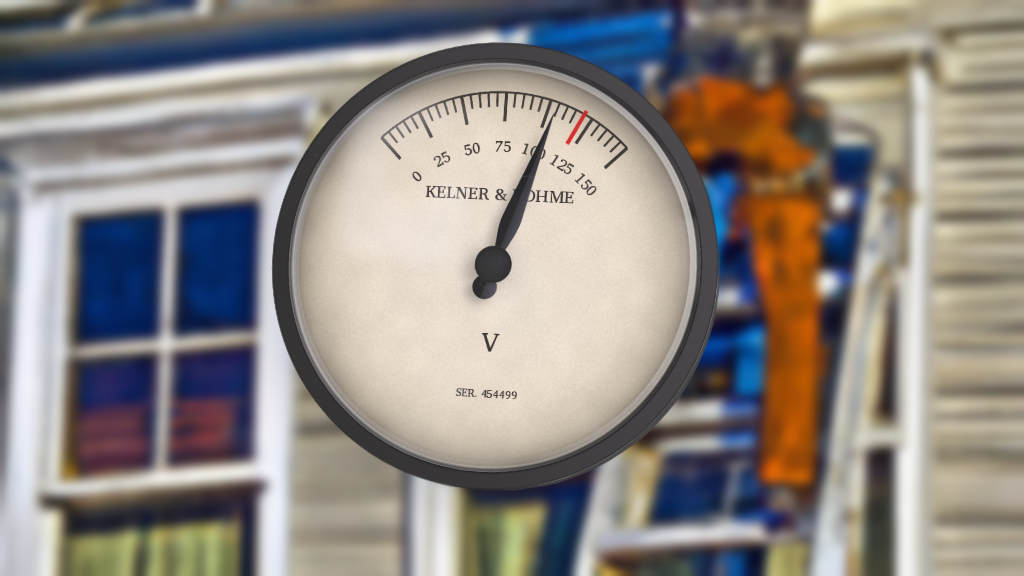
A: 105 V
